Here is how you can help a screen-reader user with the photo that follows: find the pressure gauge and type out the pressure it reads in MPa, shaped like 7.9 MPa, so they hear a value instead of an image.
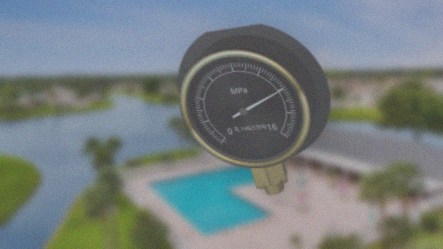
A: 12 MPa
